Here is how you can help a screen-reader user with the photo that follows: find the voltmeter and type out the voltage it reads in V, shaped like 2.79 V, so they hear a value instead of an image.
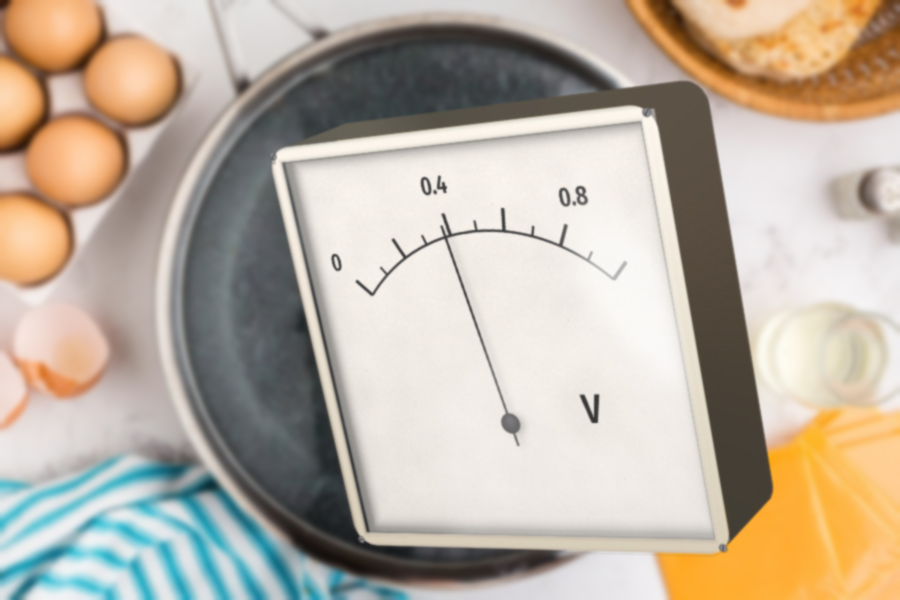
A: 0.4 V
